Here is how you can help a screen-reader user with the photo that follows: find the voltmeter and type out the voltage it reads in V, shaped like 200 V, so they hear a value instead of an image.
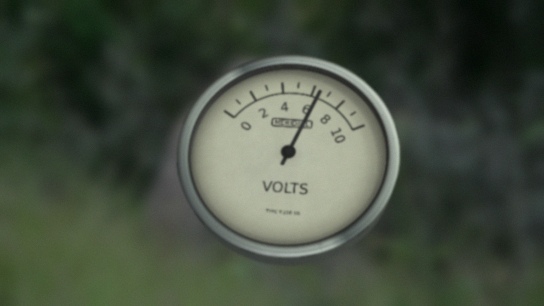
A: 6.5 V
